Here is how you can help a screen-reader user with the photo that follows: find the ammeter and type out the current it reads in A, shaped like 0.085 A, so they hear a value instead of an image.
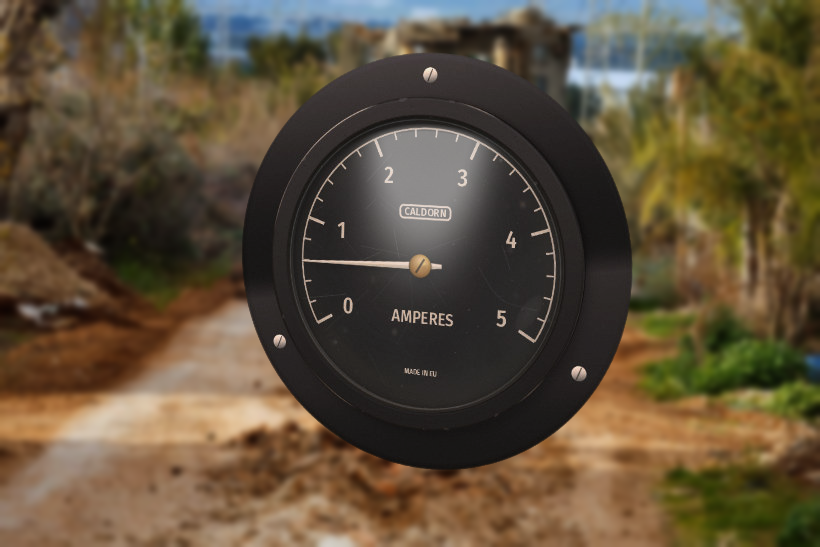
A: 0.6 A
